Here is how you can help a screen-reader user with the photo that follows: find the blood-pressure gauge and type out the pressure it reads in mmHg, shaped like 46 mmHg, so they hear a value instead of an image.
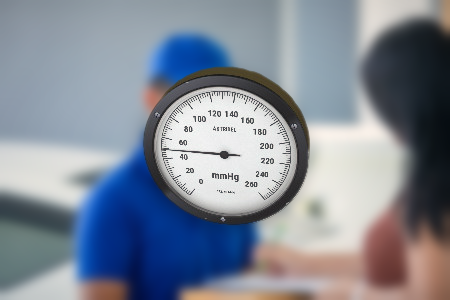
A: 50 mmHg
